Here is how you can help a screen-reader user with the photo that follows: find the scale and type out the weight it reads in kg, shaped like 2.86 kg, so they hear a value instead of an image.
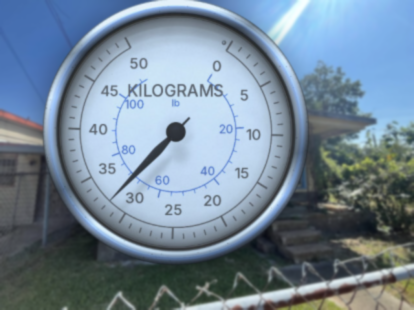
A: 32 kg
